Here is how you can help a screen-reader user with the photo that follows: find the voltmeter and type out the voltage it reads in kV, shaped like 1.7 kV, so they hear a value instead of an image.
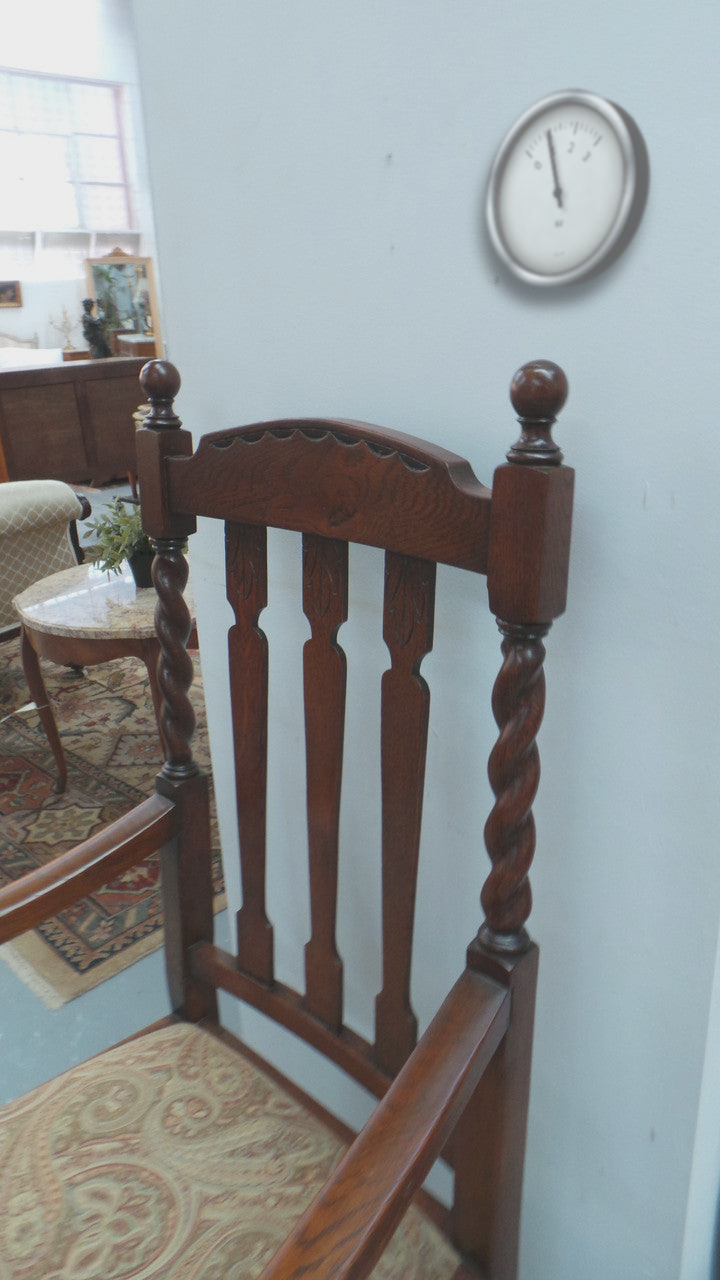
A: 1 kV
